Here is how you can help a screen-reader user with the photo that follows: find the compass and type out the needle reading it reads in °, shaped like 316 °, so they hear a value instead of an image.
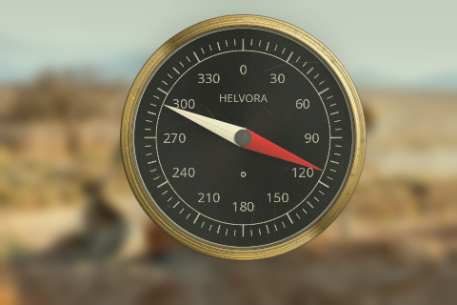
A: 112.5 °
